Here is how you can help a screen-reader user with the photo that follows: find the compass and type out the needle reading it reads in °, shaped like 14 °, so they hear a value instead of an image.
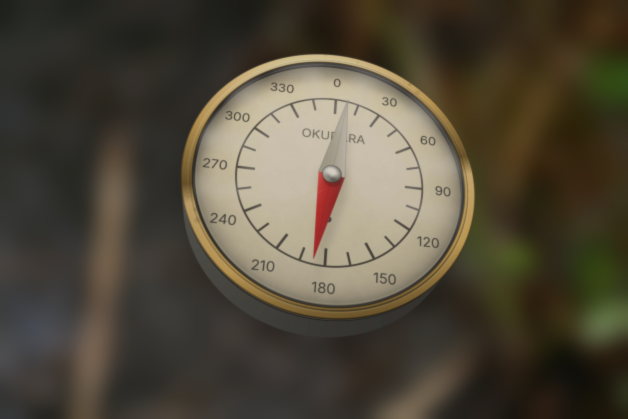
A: 187.5 °
